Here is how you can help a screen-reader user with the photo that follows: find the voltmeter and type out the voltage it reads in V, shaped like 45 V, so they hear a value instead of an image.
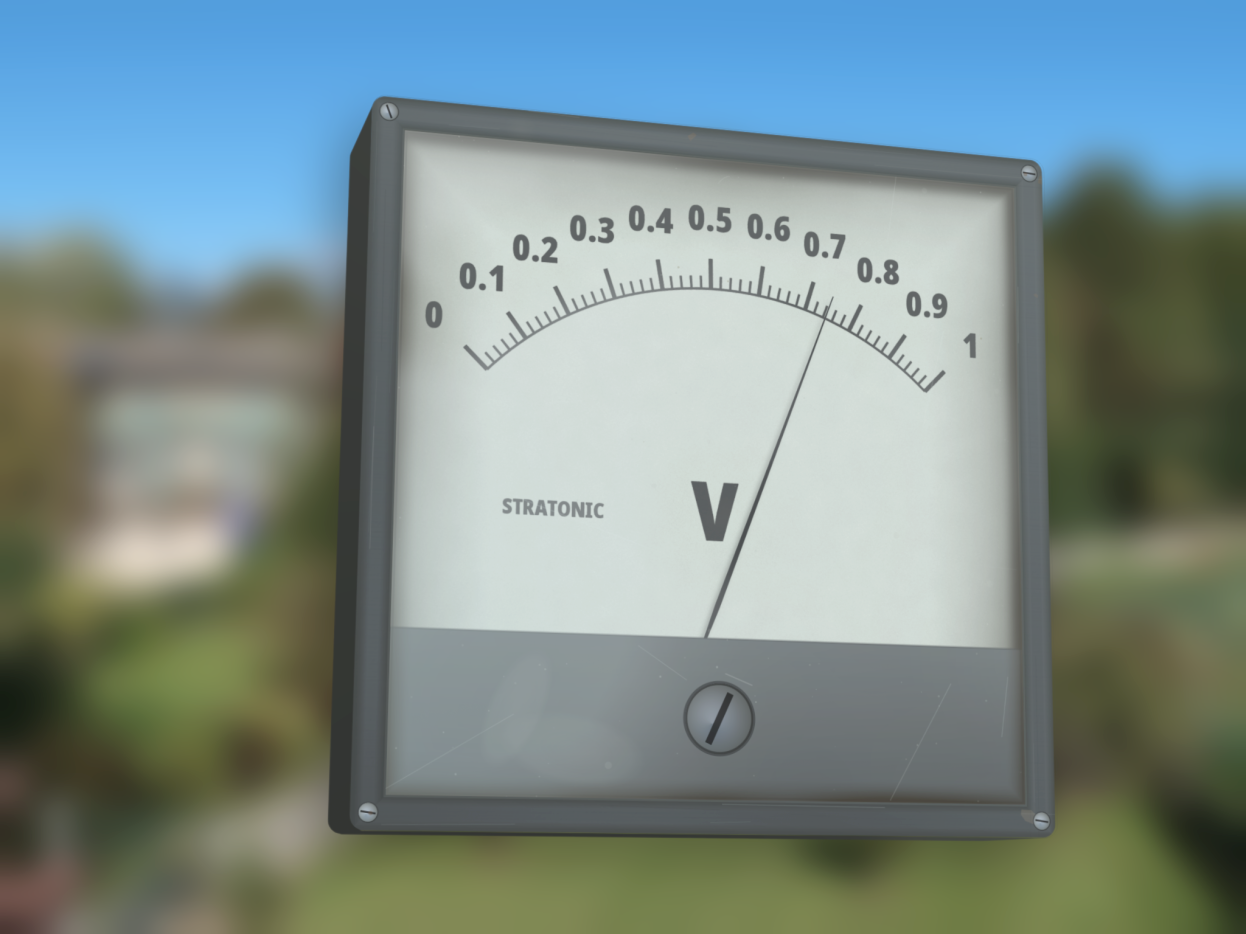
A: 0.74 V
